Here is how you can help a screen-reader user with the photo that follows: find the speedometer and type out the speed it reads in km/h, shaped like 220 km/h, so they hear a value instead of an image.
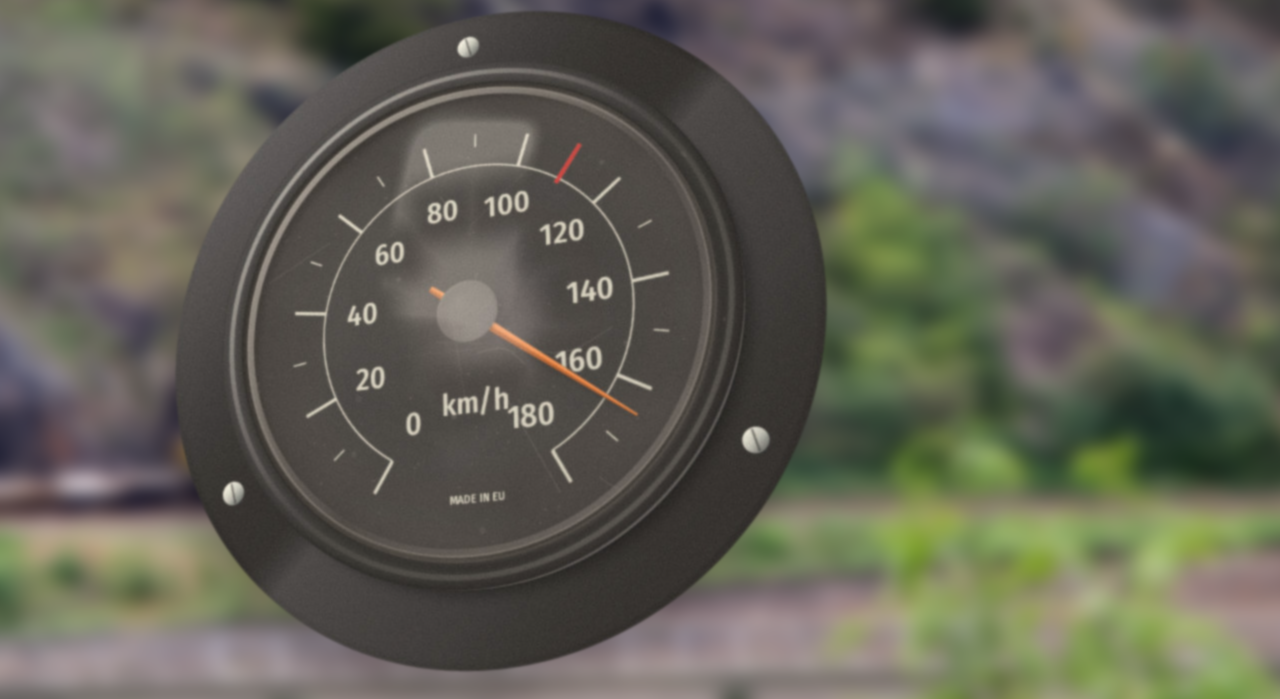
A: 165 km/h
